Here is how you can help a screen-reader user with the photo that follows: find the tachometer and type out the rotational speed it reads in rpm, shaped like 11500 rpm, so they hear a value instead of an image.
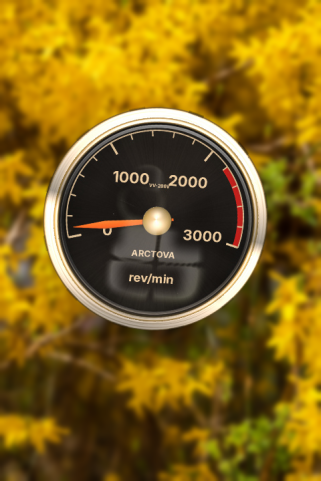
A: 100 rpm
